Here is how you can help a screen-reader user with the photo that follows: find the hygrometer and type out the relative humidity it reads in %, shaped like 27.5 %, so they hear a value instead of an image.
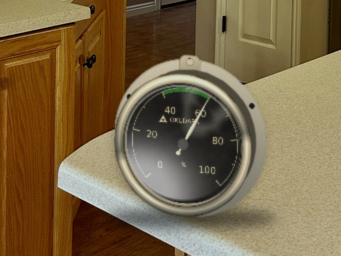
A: 60 %
